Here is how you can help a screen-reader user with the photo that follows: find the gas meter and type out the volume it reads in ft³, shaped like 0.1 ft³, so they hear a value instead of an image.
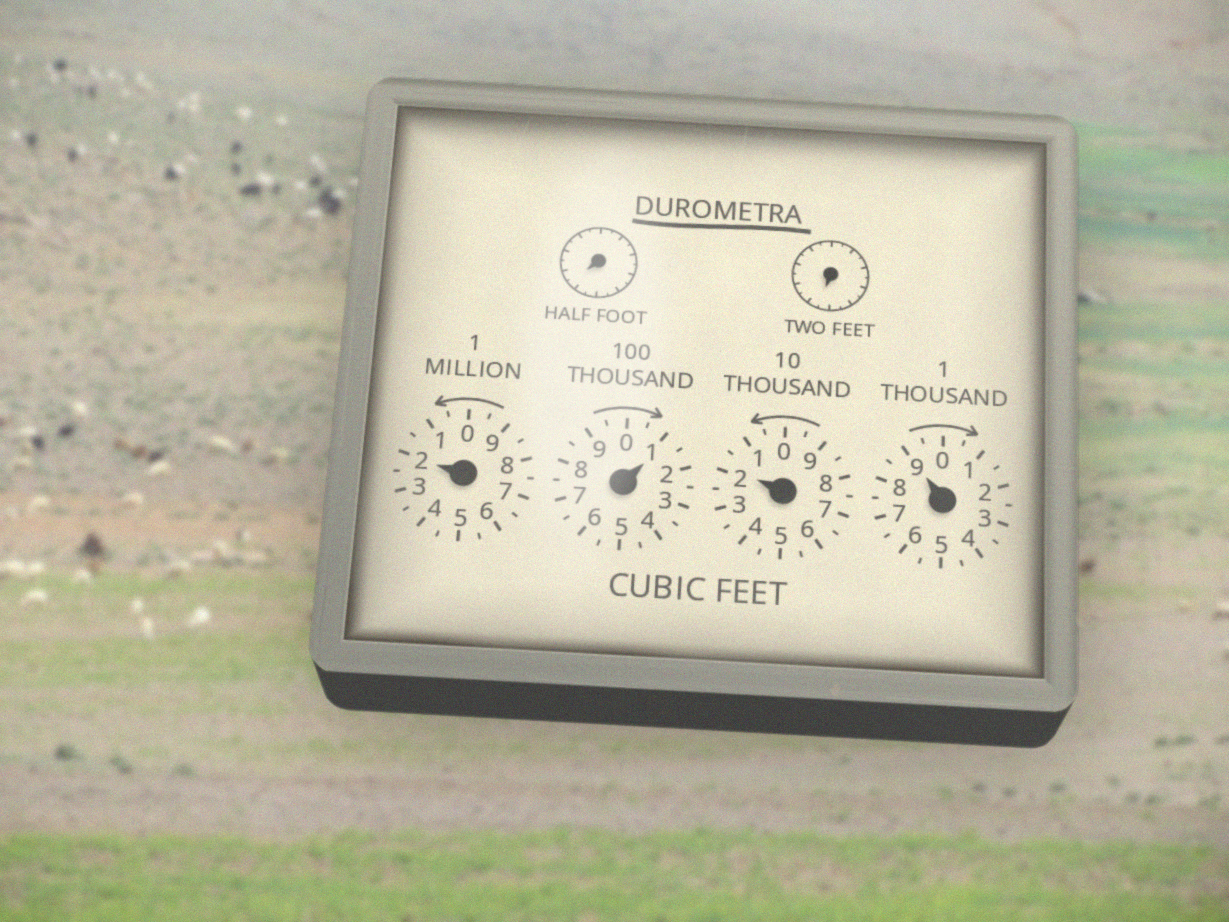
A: 211900 ft³
